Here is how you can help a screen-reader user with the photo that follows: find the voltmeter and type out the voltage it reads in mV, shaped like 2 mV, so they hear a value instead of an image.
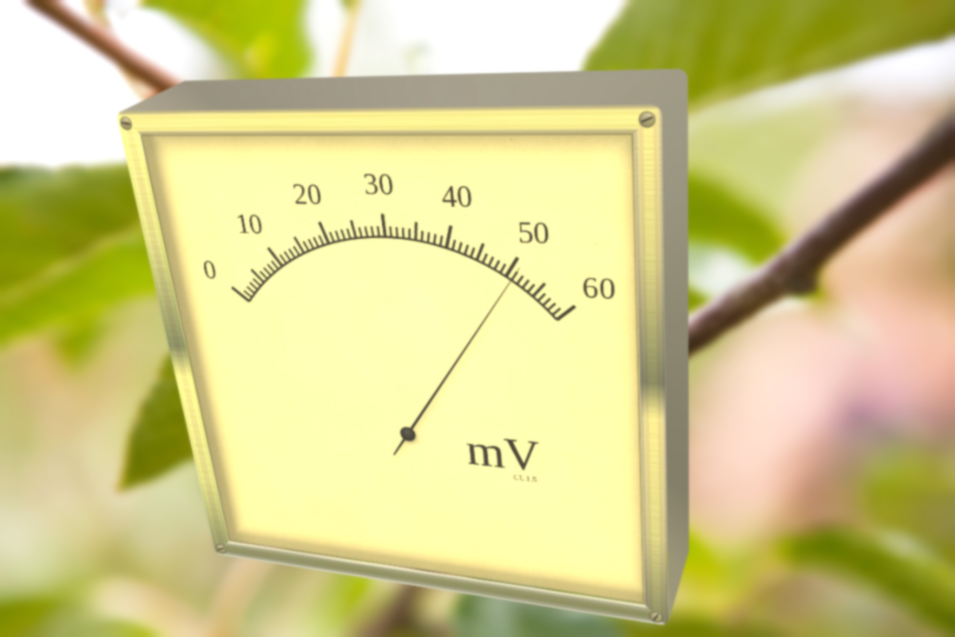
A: 51 mV
